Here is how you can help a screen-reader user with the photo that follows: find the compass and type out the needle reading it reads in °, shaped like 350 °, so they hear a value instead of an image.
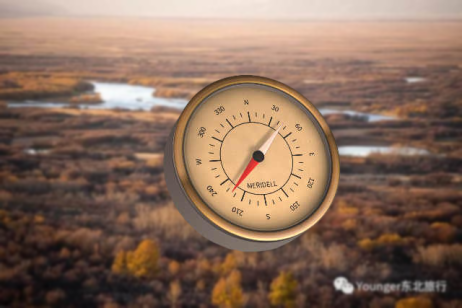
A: 225 °
